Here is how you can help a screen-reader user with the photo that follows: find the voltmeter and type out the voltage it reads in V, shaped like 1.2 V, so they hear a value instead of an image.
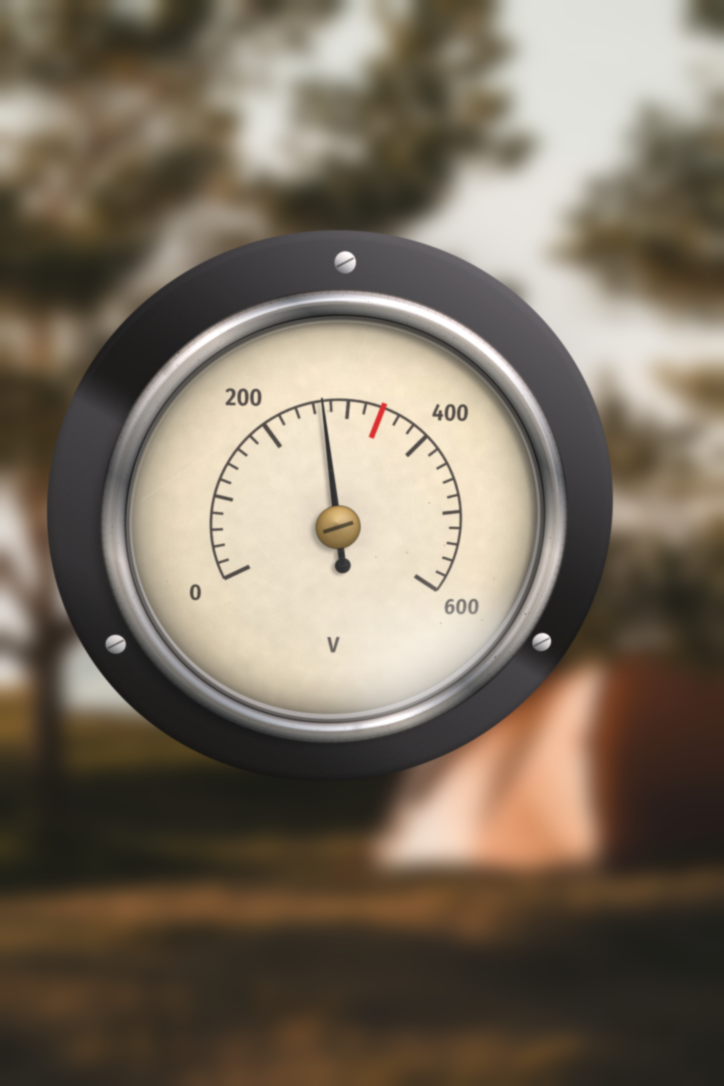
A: 270 V
